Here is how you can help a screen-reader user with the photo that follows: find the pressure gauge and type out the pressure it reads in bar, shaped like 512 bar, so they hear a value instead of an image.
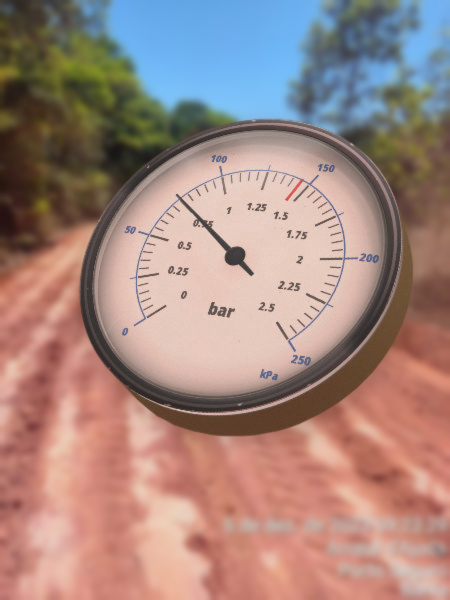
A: 0.75 bar
